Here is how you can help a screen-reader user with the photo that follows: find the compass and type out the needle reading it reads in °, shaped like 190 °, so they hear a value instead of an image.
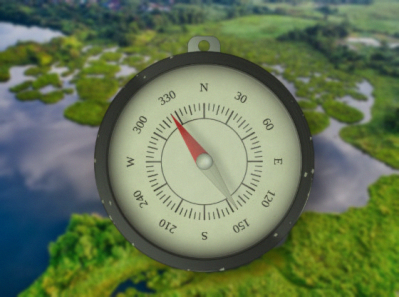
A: 325 °
